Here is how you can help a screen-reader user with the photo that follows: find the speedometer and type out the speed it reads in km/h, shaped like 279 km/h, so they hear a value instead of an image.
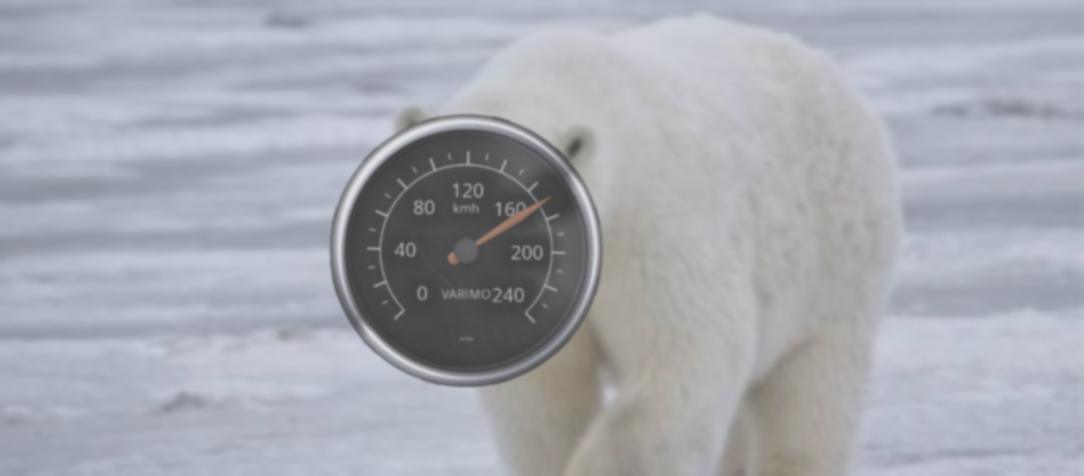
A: 170 km/h
